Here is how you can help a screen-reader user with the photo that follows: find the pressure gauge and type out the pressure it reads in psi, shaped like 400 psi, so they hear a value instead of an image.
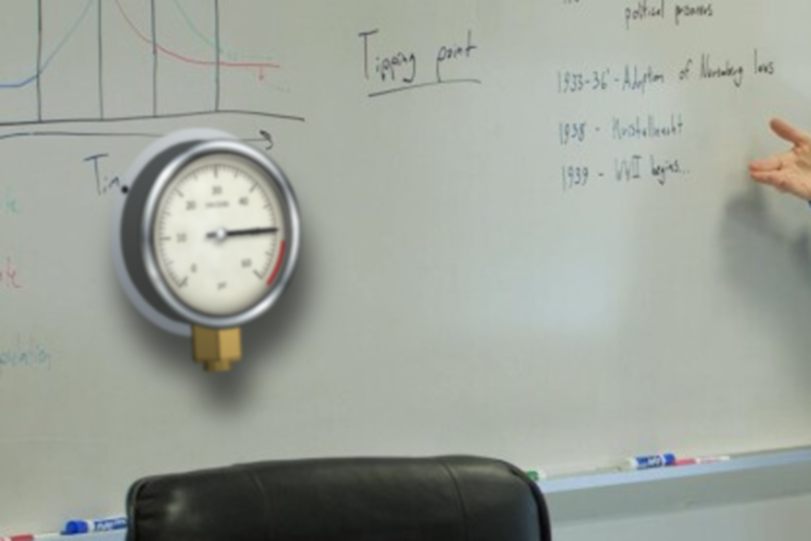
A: 50 psi
